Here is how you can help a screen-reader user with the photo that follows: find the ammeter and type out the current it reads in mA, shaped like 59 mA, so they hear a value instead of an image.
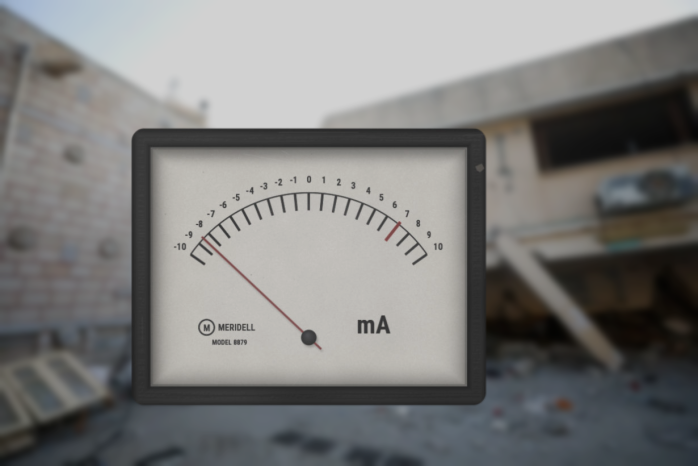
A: -8.5 mA
